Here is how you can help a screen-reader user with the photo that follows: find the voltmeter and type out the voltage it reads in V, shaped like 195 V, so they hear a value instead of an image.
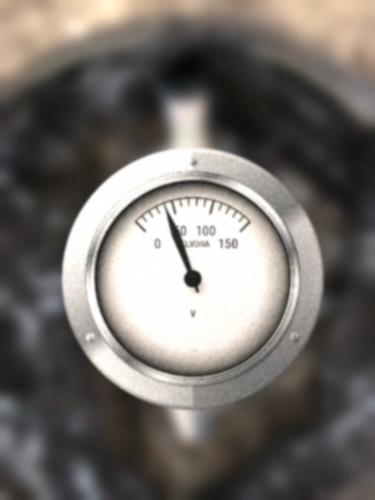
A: 40 V
